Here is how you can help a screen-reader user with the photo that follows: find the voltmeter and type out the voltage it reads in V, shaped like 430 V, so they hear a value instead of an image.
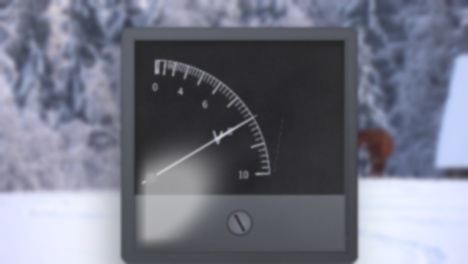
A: 8 V
